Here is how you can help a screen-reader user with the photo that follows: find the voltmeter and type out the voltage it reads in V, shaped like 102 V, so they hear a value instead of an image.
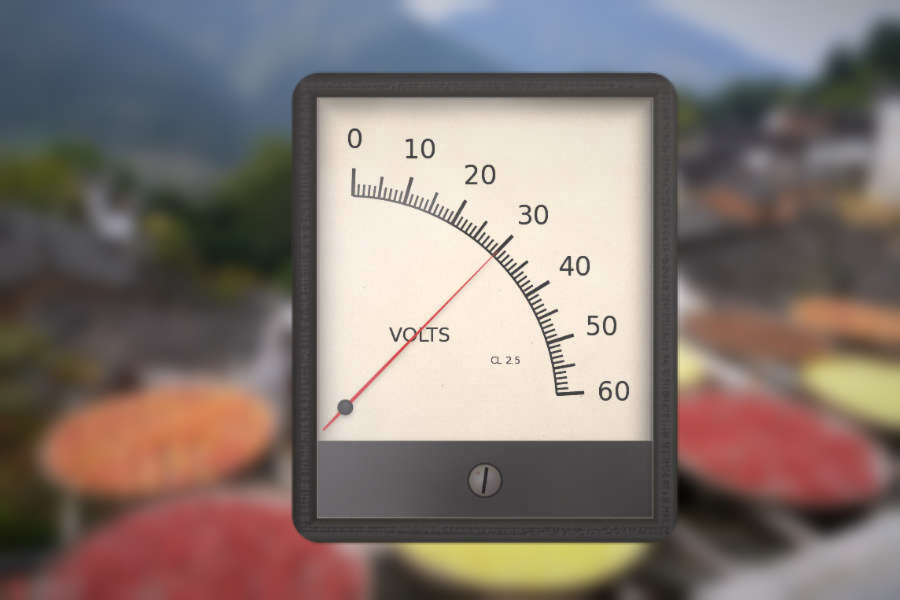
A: 30 V
